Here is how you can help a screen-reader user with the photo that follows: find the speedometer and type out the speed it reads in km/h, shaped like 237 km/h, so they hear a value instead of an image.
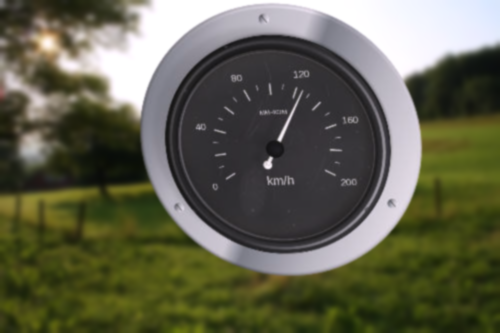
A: 125 km/h
